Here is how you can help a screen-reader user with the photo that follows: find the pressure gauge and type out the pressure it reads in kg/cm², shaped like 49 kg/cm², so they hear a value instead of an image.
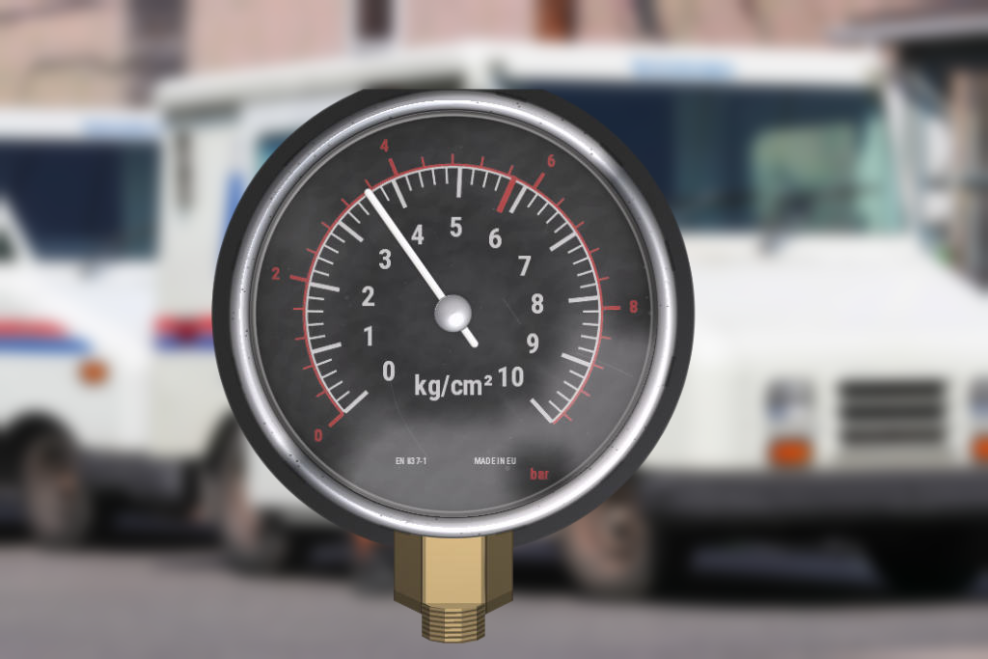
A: 3.6 kg/cm²
